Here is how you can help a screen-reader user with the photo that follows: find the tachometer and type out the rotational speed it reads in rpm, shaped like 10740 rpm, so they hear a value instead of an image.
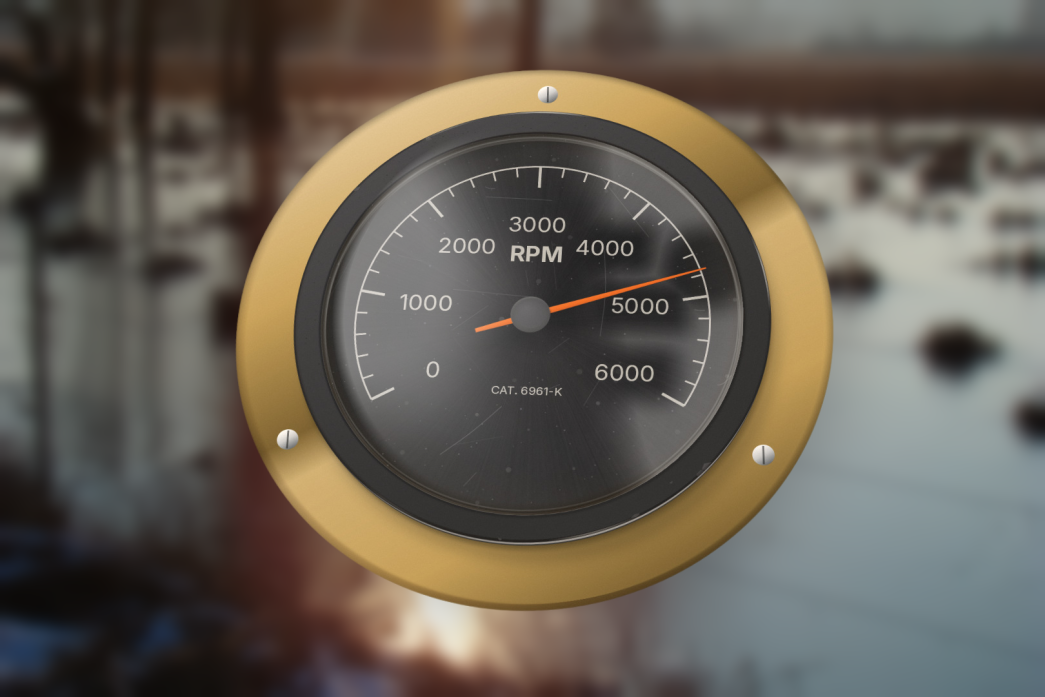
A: 4800 rpm
